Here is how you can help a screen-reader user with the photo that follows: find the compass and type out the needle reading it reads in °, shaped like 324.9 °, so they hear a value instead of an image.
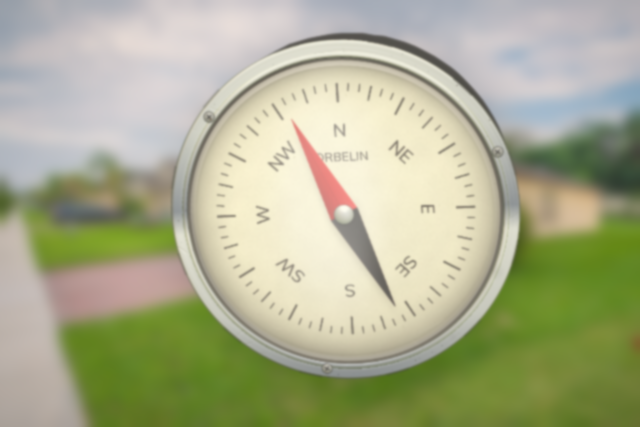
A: 335 °
